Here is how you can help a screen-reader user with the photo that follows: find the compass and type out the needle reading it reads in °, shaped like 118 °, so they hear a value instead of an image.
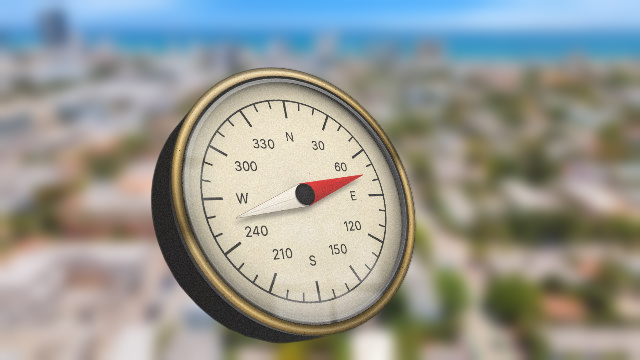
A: 75 °
